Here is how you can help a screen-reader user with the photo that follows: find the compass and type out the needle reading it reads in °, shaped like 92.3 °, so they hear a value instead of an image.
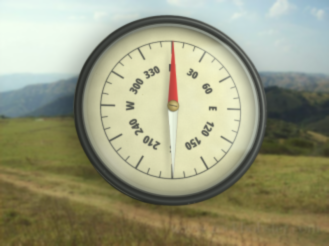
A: 0 °
